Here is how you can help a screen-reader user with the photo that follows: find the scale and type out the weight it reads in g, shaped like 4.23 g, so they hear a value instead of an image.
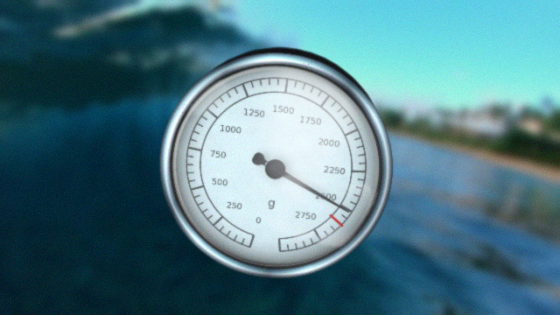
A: 2500 g
